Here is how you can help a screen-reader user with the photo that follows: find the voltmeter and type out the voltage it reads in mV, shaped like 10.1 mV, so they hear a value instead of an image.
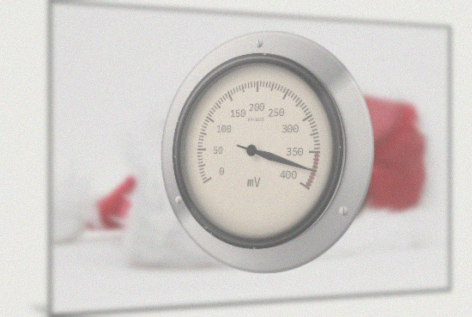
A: 375 mV
